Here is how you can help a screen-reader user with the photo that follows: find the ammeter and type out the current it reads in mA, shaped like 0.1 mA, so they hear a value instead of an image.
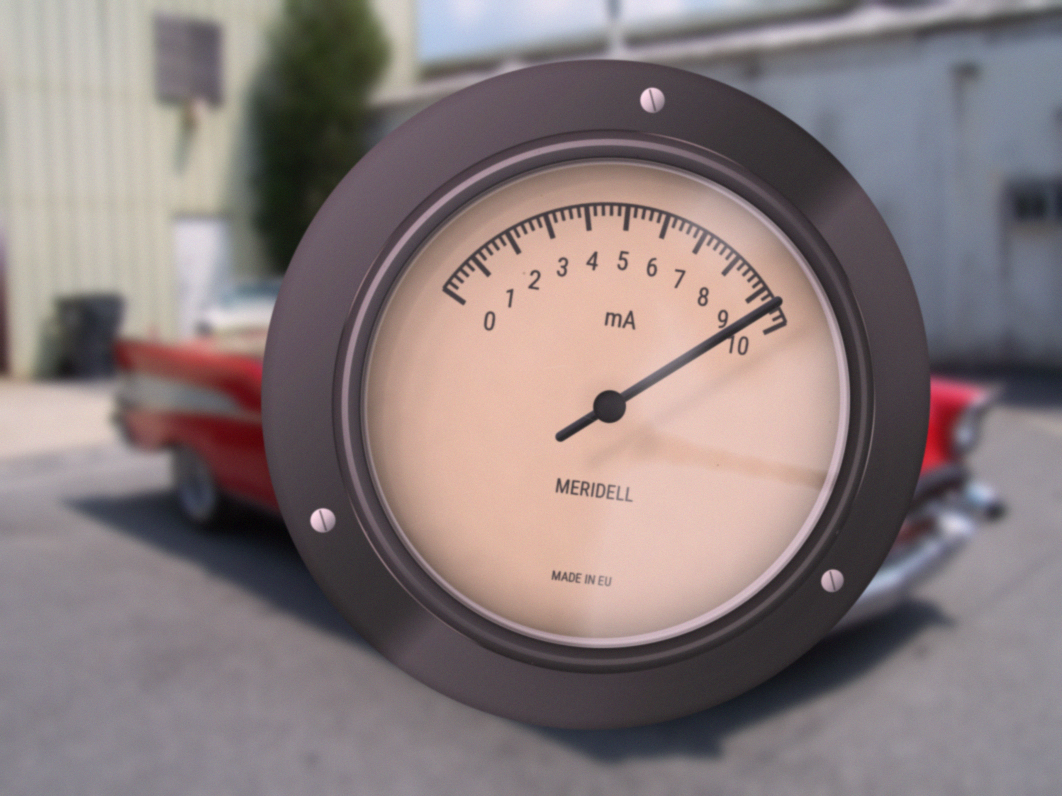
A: 9.4 mA
